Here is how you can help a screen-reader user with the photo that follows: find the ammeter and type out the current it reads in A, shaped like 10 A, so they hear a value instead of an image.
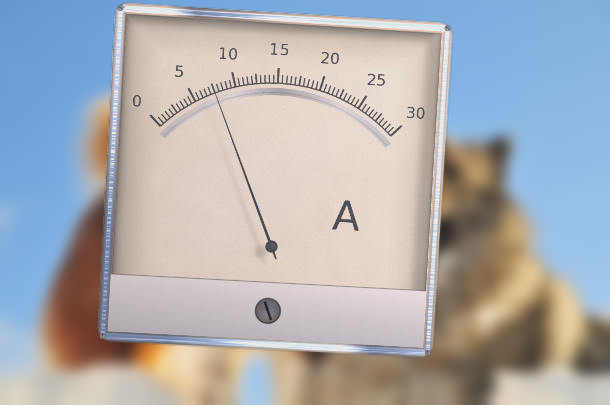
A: 7.5 A
